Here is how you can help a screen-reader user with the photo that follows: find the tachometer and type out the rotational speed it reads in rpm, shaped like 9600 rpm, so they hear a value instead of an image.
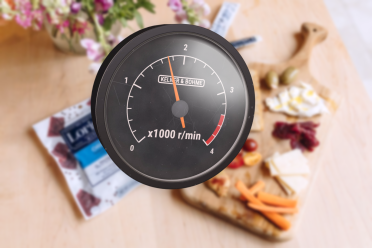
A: 1700 rpm
